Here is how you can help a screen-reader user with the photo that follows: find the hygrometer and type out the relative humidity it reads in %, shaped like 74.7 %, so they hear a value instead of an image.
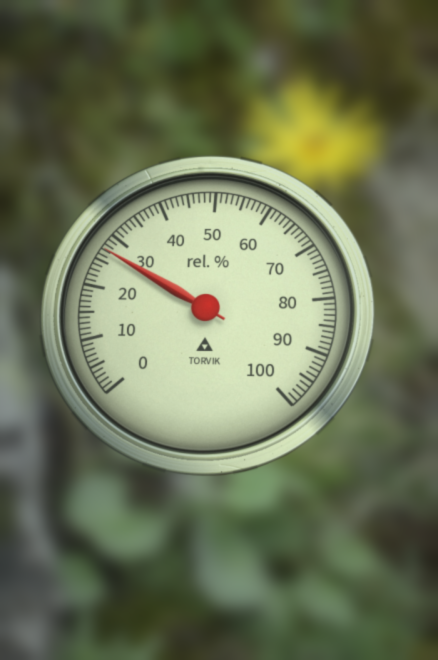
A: 27 %
